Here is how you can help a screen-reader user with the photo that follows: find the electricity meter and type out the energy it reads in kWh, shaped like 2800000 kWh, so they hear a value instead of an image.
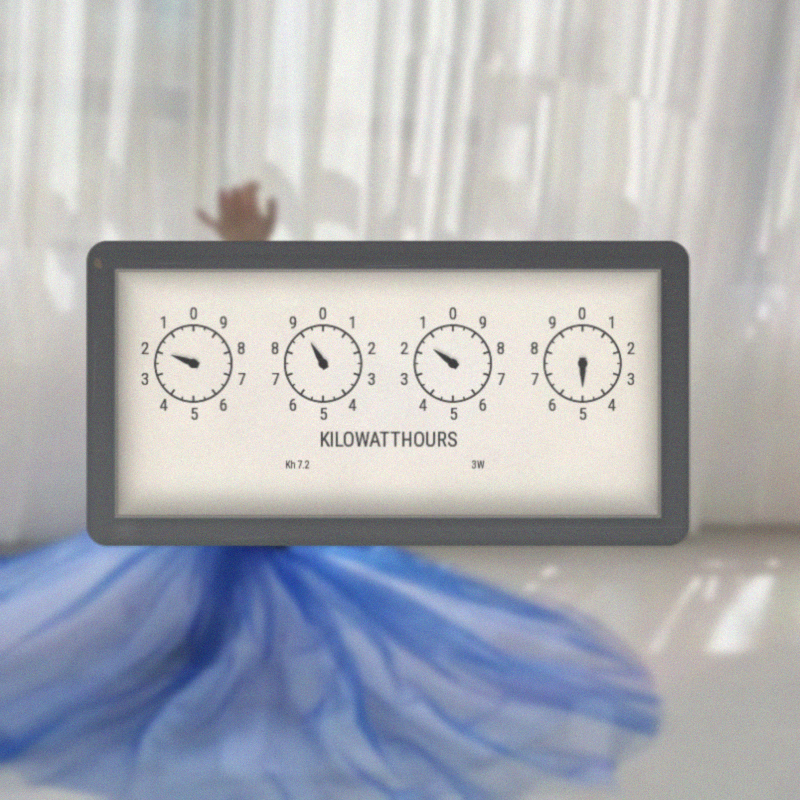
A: 1915 kWh
